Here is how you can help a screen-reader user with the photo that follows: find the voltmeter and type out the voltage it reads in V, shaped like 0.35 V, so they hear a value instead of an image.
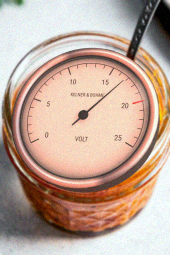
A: 17 V
